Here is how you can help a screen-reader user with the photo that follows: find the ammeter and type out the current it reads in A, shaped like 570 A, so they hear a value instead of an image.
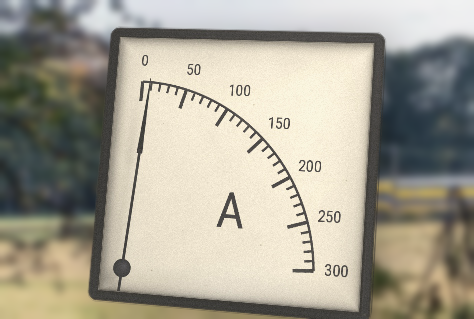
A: 10 A
